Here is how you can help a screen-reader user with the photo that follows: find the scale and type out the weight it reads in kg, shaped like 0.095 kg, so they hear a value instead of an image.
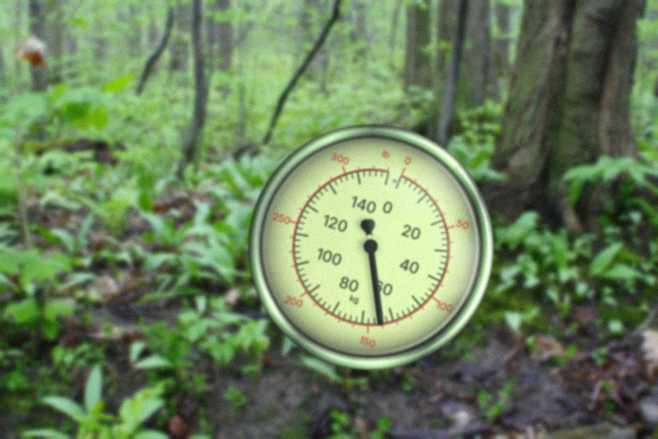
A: 64 kg
